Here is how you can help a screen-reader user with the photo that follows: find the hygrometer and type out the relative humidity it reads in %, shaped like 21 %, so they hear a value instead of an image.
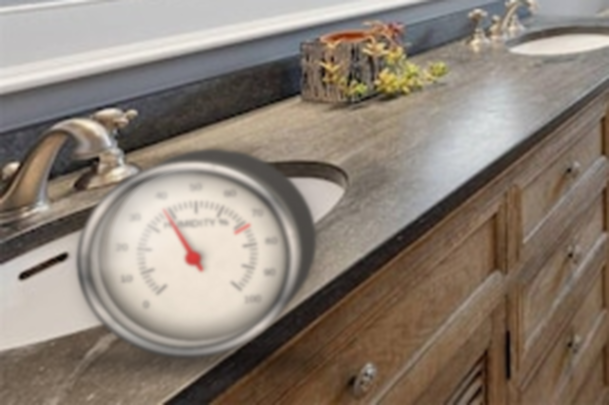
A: 40 %
